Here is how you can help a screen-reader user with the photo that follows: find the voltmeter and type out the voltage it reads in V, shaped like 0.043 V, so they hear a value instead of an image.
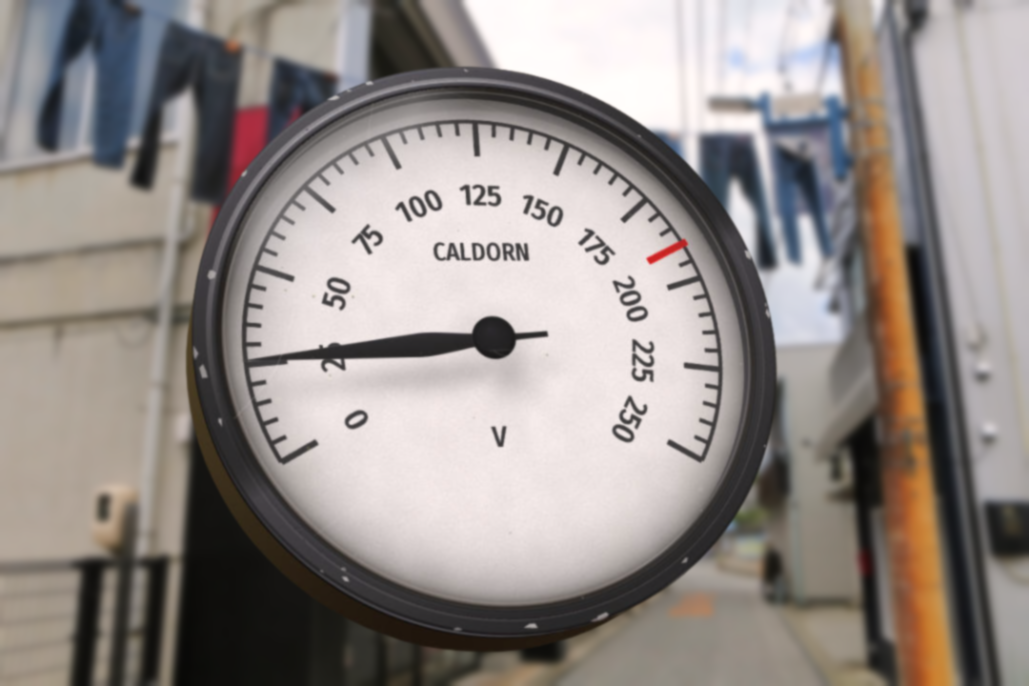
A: 25 V
